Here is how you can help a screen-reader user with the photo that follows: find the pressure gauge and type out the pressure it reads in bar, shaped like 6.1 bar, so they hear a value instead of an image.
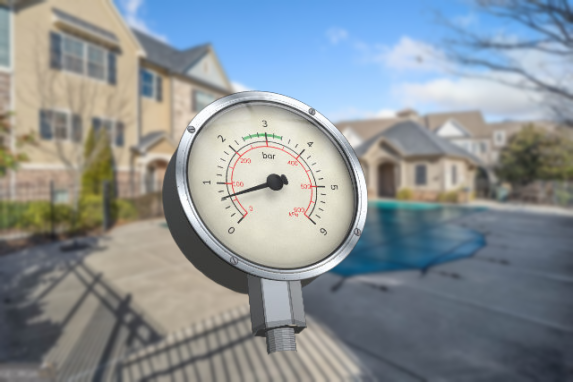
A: 0.6 bar
